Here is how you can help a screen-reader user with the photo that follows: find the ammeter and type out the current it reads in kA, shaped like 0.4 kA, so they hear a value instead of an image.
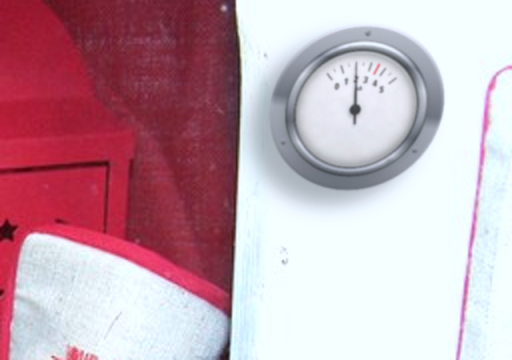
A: 2 kA
